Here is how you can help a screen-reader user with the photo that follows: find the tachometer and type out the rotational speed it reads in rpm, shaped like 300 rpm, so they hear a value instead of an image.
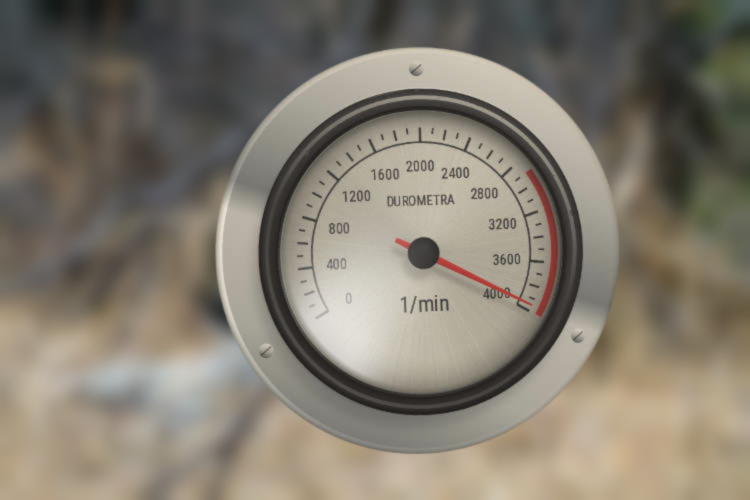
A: 3950 rpm
